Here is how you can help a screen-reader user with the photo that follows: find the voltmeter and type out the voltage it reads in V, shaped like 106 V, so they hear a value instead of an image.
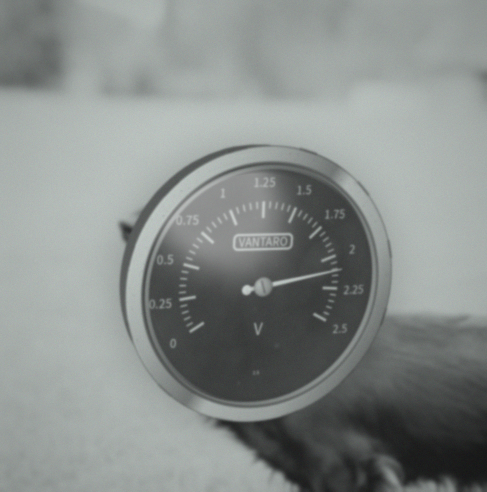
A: 2.1 V
